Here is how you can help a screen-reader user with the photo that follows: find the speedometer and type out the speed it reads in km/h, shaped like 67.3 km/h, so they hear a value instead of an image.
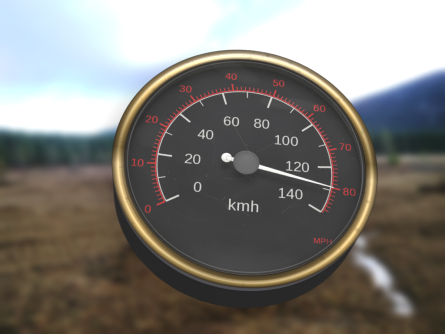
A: 130 km/h
